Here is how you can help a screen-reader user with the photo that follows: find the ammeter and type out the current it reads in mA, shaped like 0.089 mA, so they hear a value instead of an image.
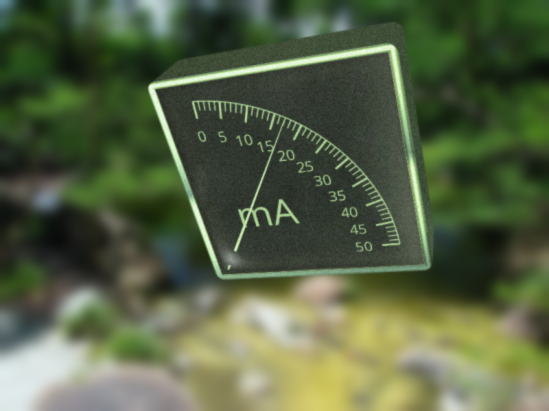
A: 17 mA
